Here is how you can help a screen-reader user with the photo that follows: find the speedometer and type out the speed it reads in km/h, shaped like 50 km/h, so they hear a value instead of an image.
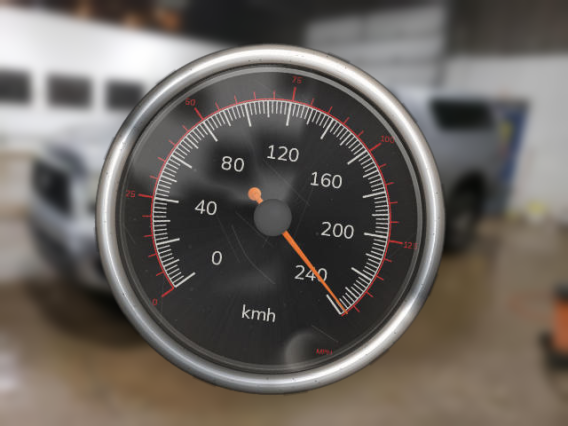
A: 238 km/h
